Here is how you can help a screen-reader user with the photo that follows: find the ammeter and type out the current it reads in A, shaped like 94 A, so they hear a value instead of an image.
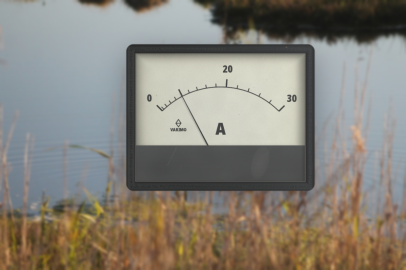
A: 10 A
